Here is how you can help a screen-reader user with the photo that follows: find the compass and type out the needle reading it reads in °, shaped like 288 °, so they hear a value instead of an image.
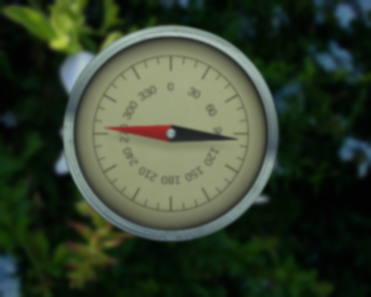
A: 275 °
